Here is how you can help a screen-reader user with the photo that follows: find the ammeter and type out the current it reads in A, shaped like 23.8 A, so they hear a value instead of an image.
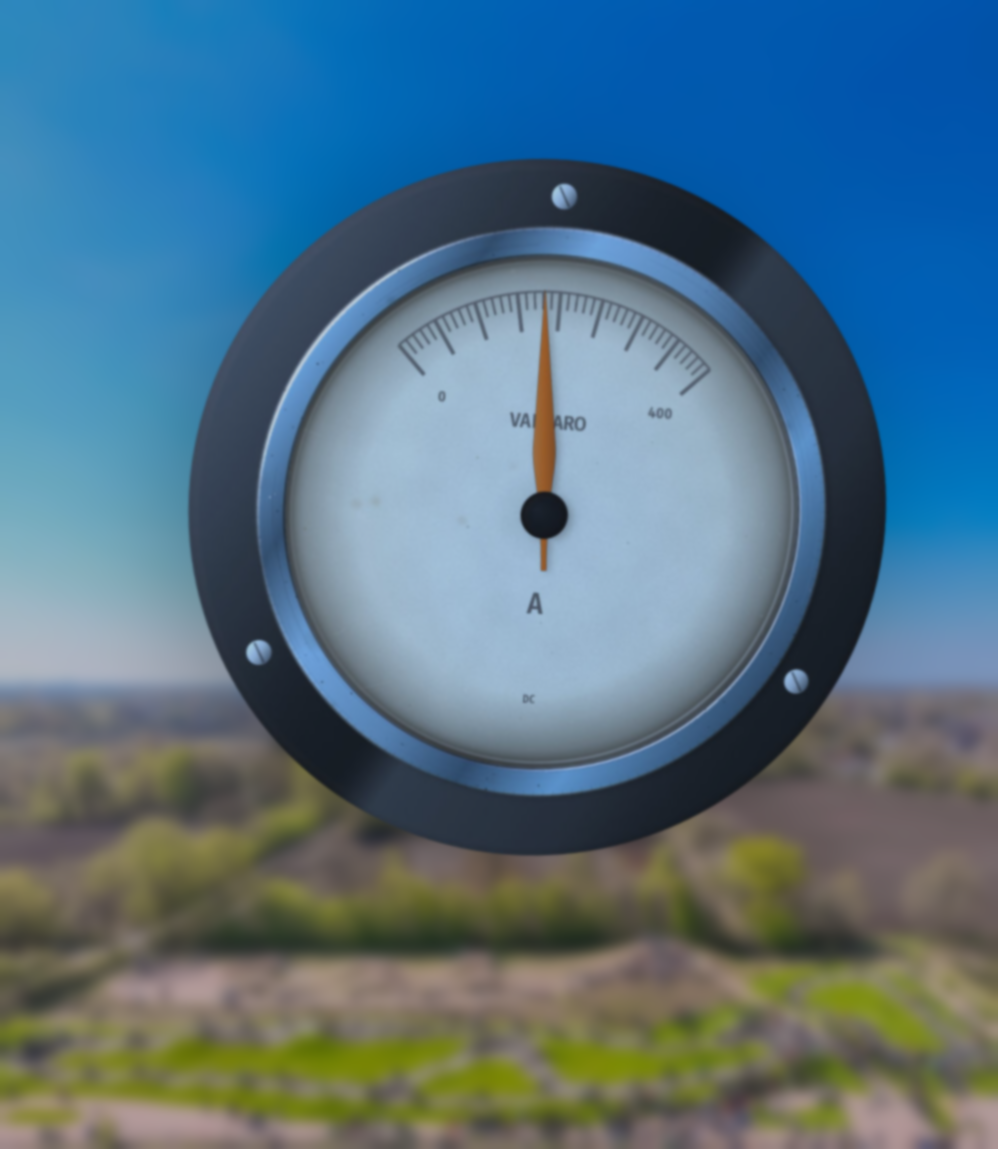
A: 180 A
